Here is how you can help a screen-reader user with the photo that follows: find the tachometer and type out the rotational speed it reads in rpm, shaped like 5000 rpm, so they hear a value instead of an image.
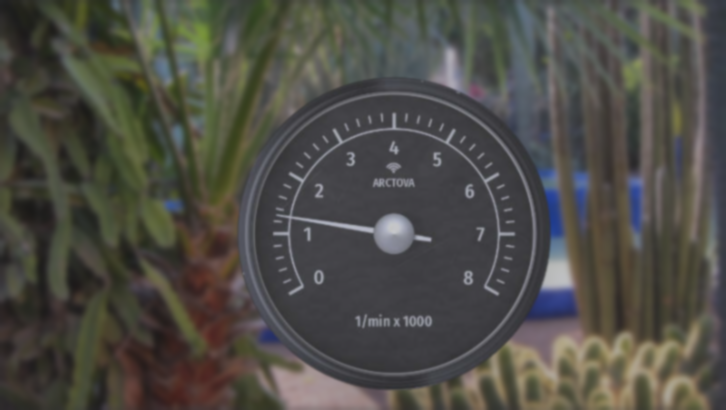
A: 1300 rpm
